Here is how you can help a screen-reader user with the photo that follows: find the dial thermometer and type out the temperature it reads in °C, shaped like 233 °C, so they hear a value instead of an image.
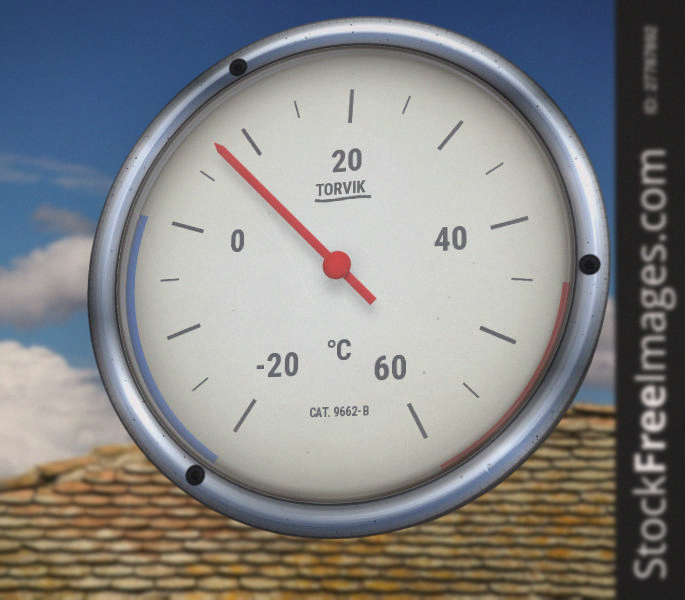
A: 7.5 °C
